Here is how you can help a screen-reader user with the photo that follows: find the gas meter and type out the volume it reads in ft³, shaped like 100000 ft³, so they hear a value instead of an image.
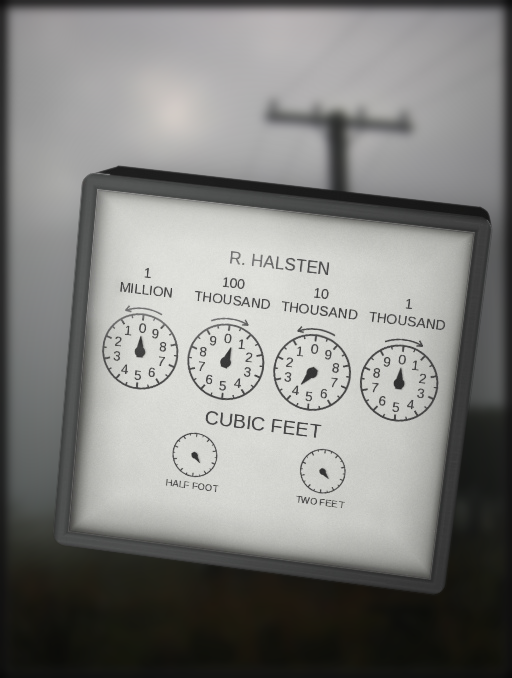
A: 4000 ft³
